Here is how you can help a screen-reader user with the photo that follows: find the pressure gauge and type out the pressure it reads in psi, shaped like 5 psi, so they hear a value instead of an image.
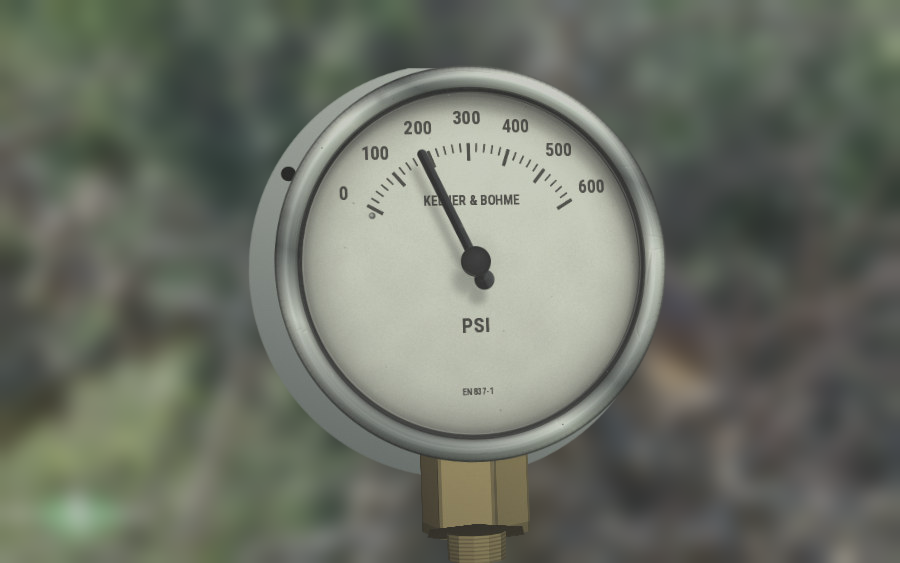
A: 180 psi
